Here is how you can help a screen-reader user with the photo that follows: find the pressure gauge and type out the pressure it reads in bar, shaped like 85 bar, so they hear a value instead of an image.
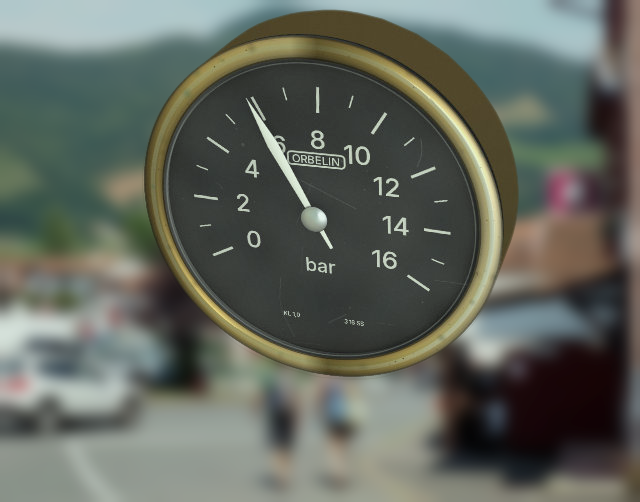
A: 6 bar
